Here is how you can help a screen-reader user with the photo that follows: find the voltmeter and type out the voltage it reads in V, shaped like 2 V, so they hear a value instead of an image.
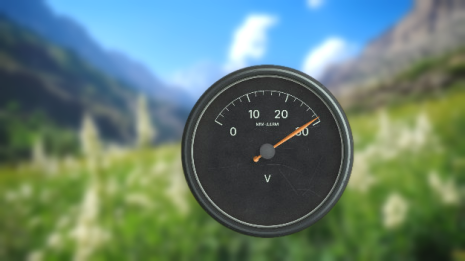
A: 29 V
